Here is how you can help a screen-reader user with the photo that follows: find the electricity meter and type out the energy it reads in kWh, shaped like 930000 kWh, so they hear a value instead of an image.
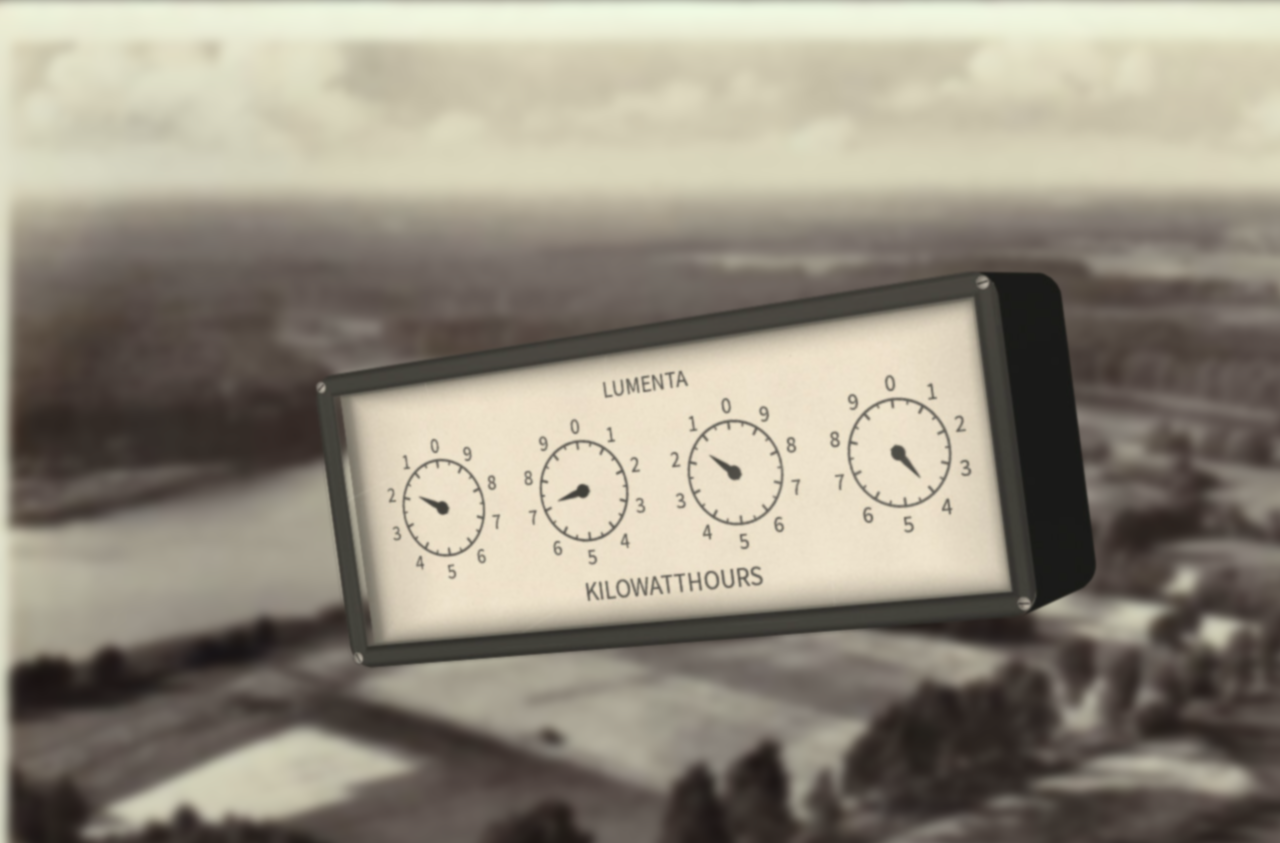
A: 1714 kWh
